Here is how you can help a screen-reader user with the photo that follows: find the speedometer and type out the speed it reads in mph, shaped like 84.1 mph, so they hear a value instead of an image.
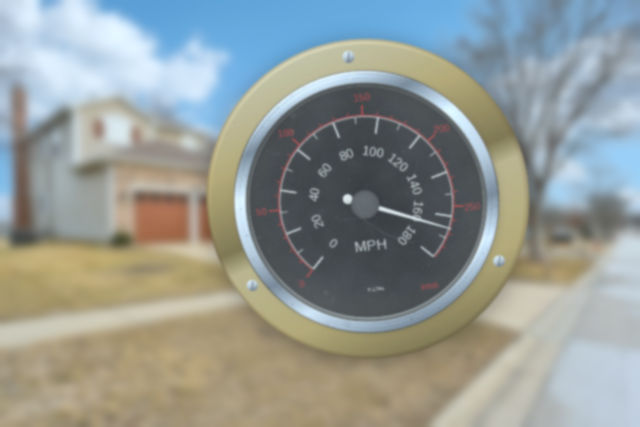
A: 165 mph
